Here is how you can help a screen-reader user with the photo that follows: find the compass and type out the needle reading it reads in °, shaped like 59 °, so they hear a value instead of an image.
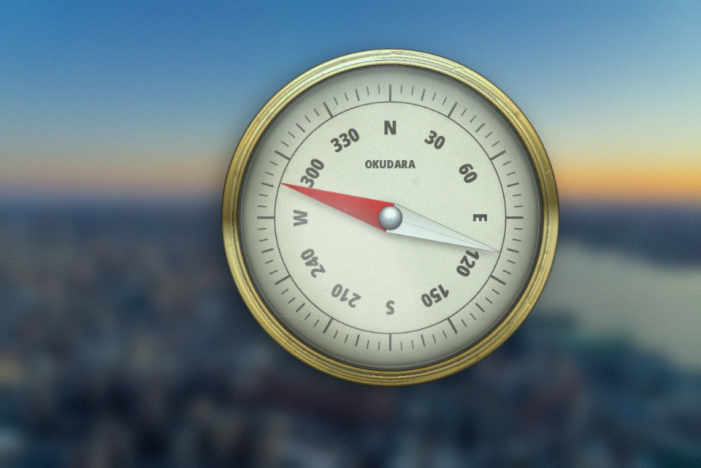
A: 287.5 °
